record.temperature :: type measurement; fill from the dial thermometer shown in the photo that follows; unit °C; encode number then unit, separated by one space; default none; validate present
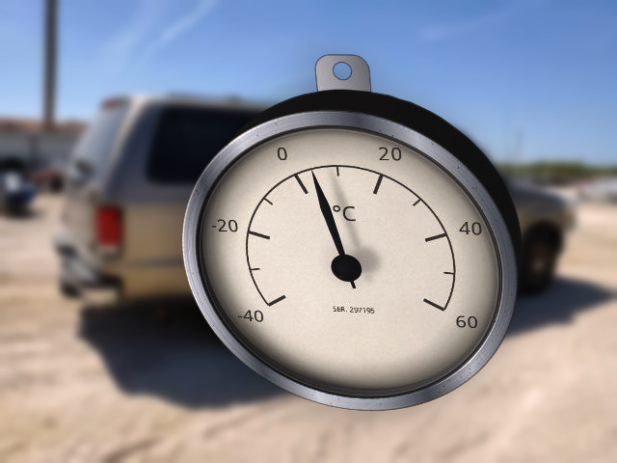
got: 5 °C
